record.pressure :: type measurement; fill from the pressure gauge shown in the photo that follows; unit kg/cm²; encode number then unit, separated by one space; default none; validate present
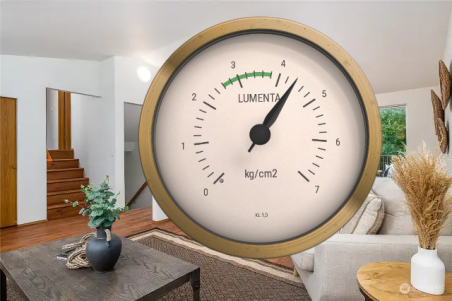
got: 4.4 kg/cm²
